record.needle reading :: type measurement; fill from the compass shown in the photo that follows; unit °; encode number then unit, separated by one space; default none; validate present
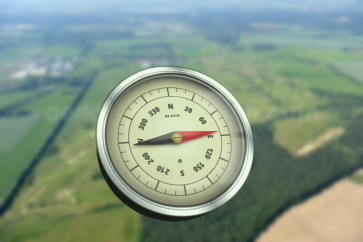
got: 85 °
